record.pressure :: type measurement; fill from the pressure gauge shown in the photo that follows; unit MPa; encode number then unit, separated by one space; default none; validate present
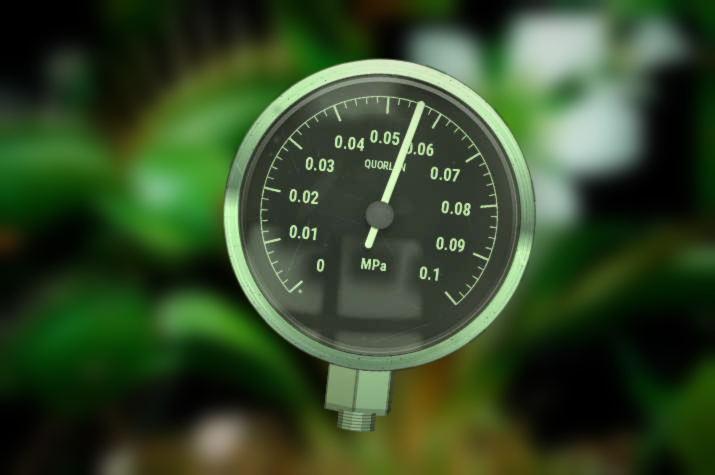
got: 0.056 MPa
